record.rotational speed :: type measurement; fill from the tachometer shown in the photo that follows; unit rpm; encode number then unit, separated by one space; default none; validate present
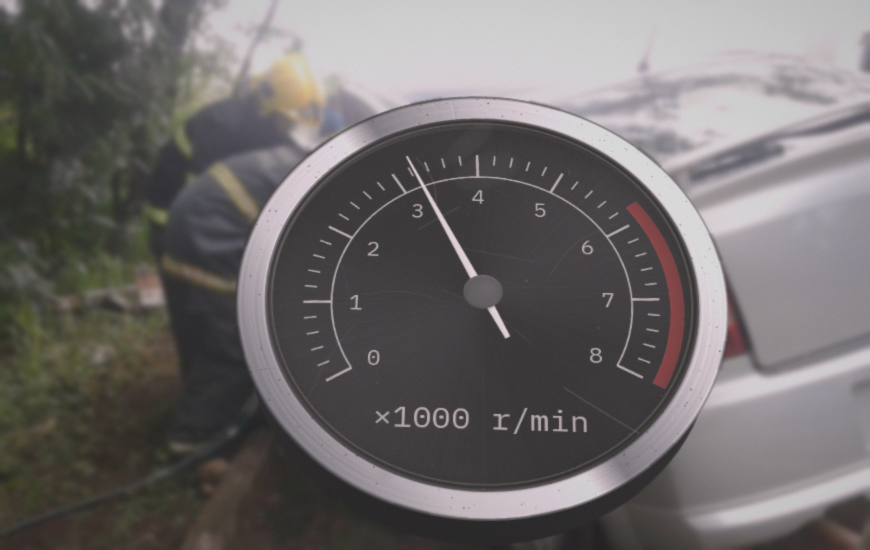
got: 3200 rpm
